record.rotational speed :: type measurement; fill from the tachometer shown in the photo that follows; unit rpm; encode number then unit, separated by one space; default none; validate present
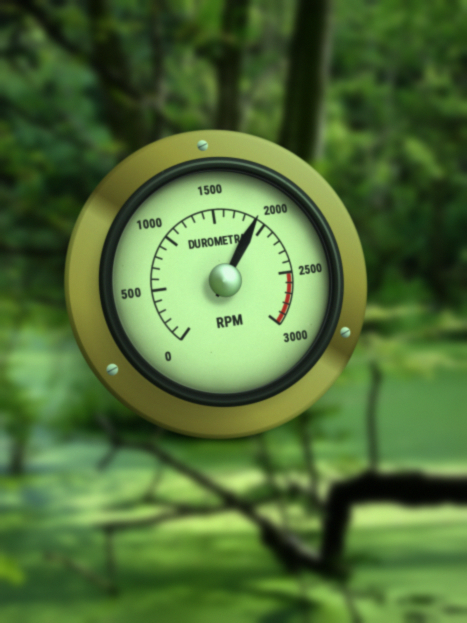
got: 1900 rpm
